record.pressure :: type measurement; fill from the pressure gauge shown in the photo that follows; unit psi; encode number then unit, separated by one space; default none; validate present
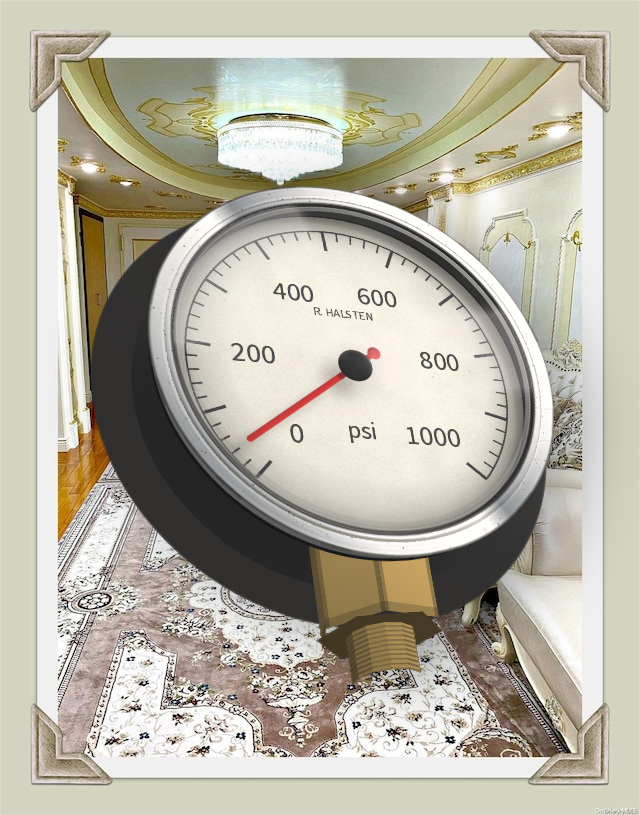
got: 40 psi
